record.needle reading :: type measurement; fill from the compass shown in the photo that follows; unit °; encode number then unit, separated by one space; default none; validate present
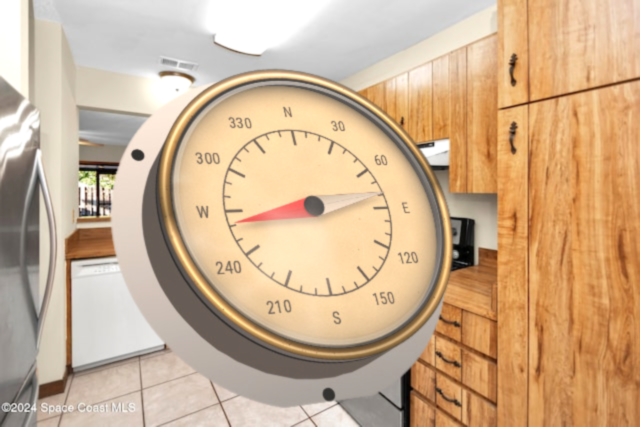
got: 260 °
